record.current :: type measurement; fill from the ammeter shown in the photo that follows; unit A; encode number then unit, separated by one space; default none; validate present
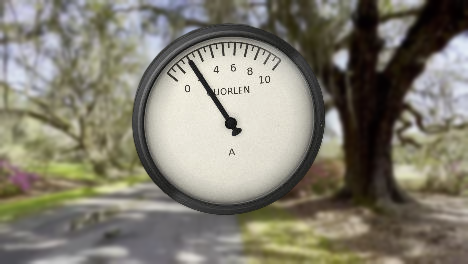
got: 2 A
